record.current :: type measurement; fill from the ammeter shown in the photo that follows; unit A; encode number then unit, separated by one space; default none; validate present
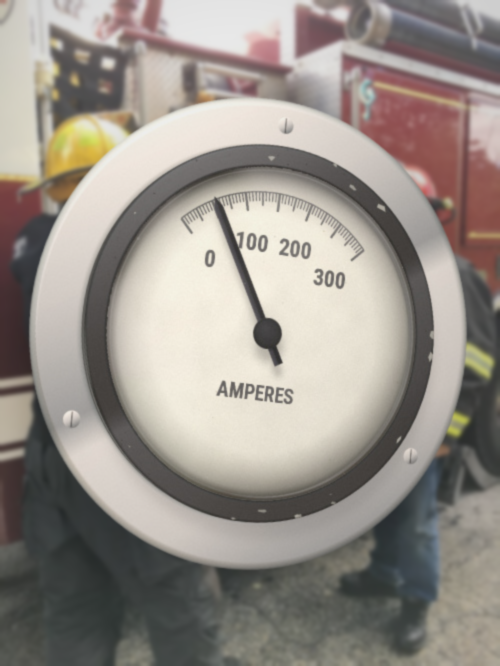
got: 50 A
